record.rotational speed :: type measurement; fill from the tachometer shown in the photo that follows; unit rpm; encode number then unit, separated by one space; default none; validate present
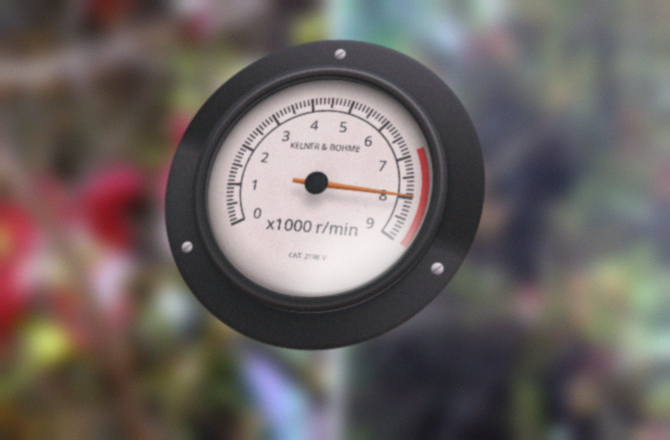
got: 8000 rpm
